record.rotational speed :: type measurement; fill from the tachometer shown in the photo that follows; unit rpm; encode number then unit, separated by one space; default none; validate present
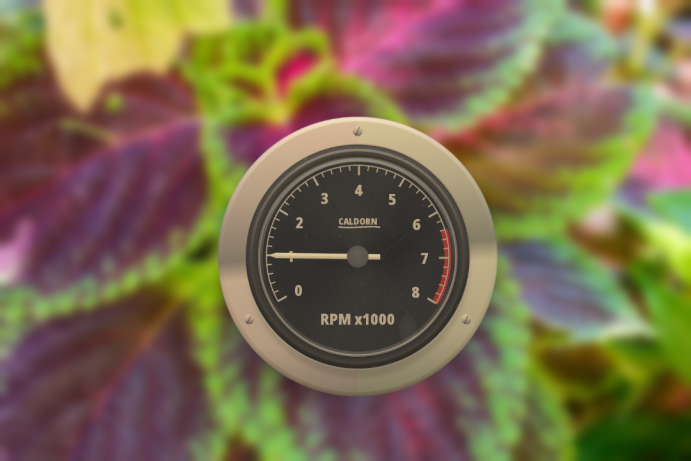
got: 1000 rpm
